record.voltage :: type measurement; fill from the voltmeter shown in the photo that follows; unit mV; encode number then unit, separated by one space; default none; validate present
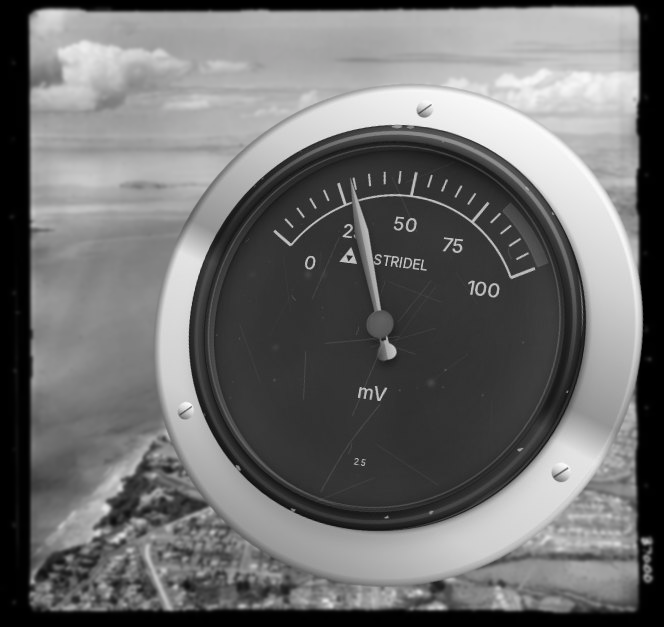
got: 30 mV
